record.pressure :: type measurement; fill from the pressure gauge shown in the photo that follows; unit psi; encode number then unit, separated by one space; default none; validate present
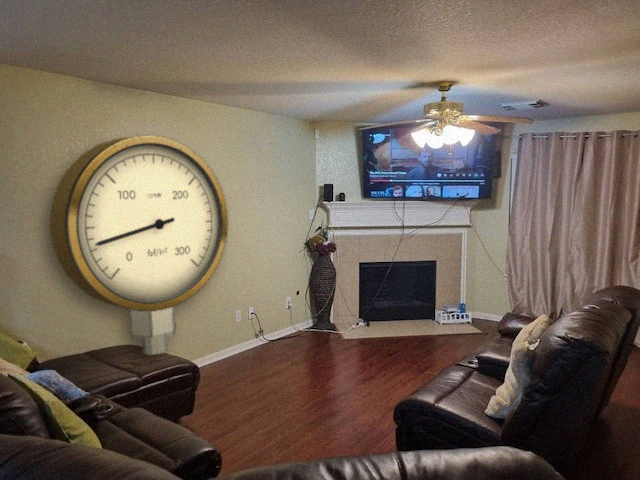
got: 35 psi
